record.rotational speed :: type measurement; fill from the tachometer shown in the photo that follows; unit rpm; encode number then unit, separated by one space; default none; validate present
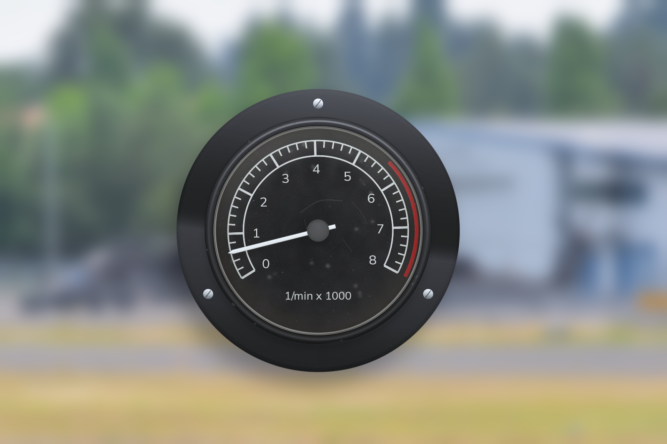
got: 600 rpm
